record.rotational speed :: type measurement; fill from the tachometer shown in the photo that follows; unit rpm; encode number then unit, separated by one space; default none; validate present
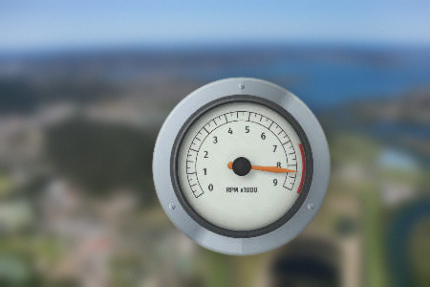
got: 8250 rpm
